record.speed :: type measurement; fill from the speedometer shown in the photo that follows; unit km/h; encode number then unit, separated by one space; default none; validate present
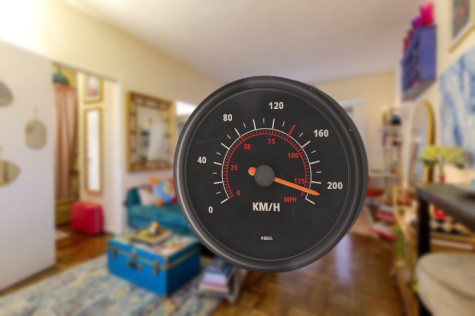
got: 210 km/h
